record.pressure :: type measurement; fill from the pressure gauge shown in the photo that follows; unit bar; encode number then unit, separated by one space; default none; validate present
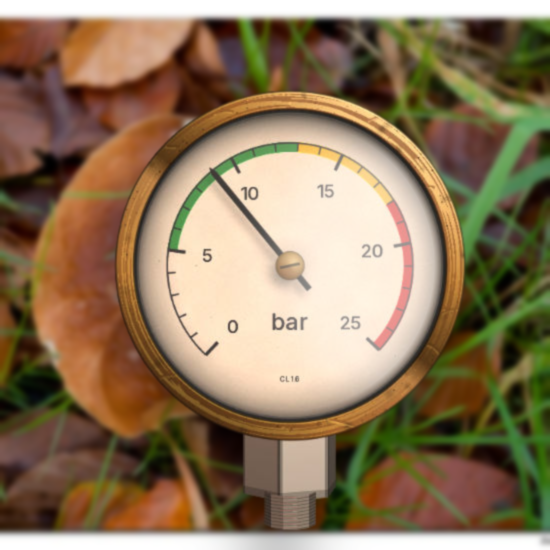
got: 9 bar
